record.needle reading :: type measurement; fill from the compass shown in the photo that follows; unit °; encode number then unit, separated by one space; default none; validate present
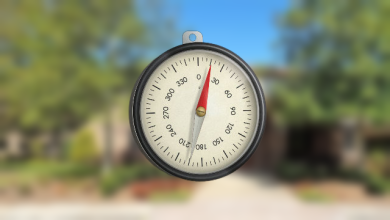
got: 15 °
